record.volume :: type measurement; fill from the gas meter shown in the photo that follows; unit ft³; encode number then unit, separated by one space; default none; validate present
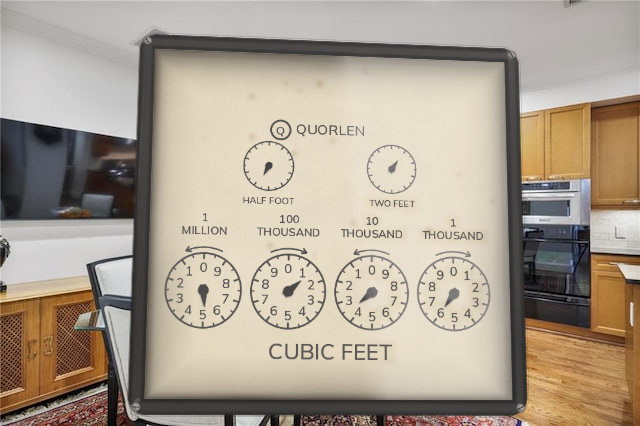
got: 513600 ft³
